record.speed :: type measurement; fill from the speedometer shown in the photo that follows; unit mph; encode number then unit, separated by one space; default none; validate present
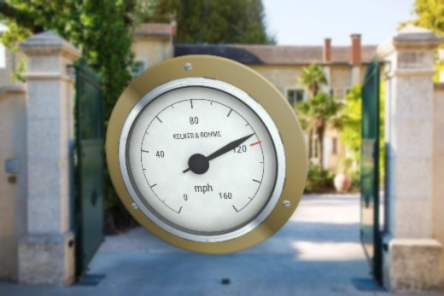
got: 115 mph
